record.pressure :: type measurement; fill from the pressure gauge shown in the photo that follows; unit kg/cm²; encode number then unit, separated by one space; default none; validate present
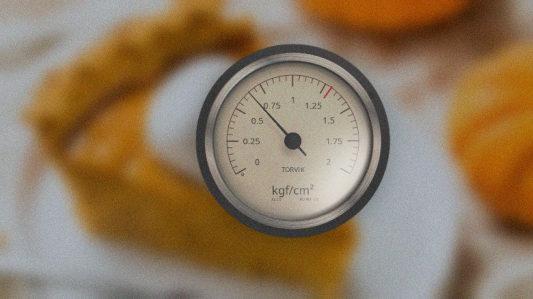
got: 0.65 kg/cm²
